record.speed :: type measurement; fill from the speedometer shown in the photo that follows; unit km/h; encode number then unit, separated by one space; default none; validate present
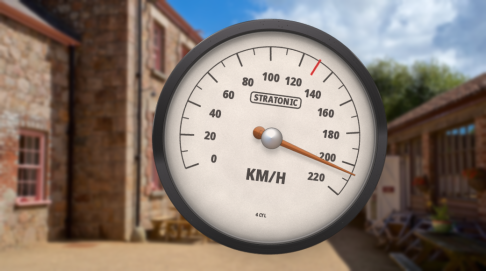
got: 205 km/h
